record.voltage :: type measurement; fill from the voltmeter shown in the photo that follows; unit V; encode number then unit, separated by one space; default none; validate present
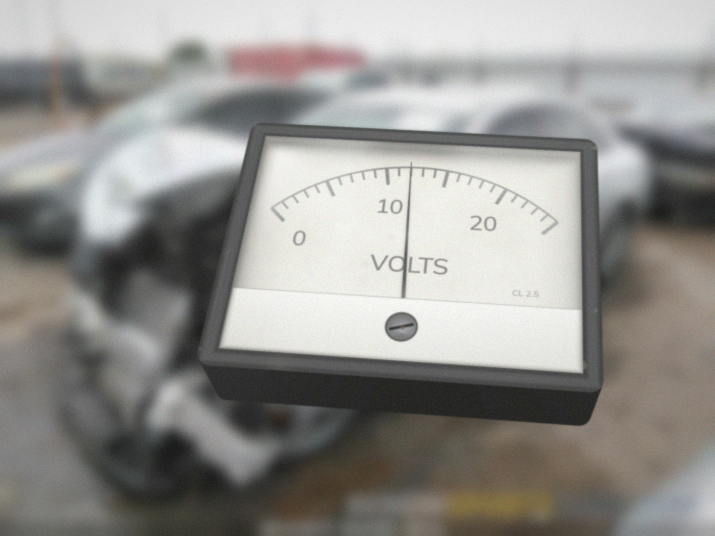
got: 12 V
